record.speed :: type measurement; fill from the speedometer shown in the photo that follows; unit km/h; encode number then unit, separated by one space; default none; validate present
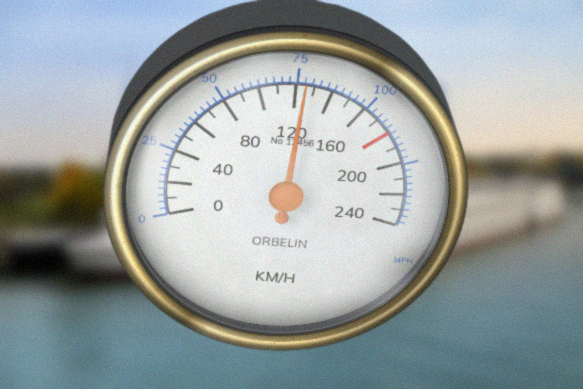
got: 125 km/h
